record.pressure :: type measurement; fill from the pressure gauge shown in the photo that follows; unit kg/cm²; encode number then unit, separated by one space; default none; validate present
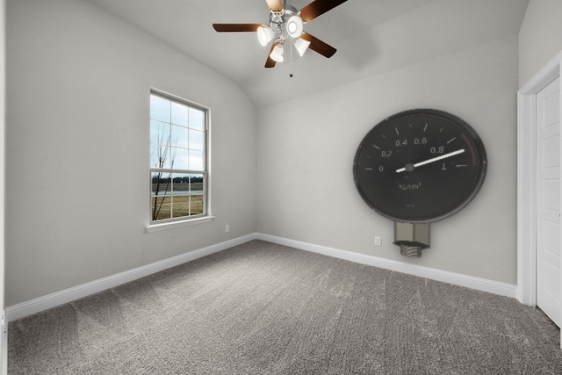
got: 0.9 kg/cm²
